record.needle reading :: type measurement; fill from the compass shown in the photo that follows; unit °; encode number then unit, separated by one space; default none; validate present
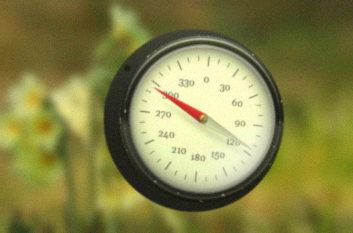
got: 295 °
